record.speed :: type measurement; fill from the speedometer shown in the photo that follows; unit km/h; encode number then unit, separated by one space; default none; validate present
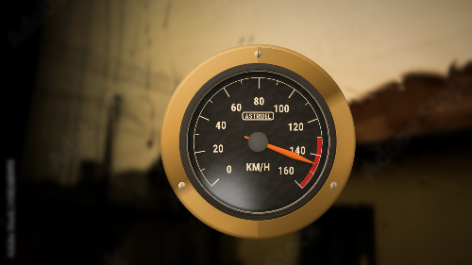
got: 145 km/h
